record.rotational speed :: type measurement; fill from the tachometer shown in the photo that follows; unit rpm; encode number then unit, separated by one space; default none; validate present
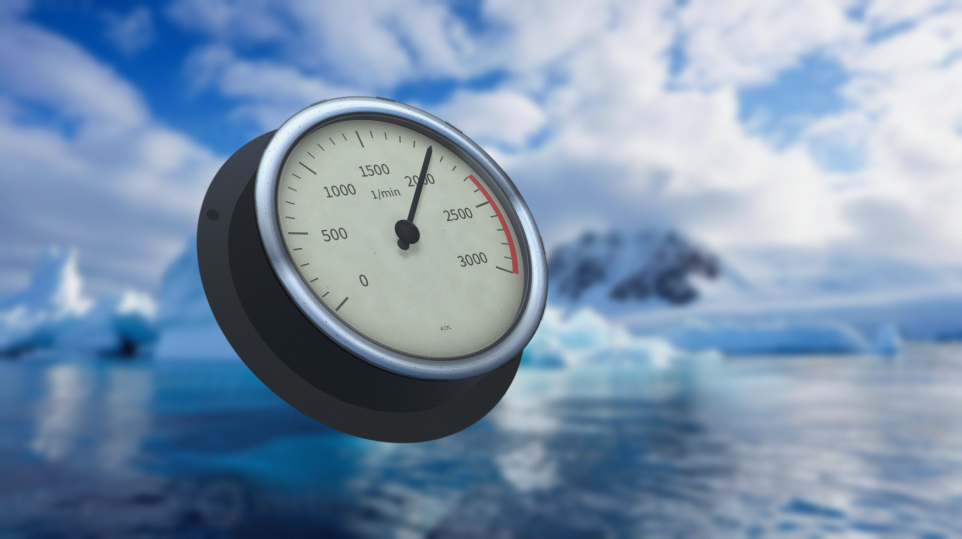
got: 2000 rpm
